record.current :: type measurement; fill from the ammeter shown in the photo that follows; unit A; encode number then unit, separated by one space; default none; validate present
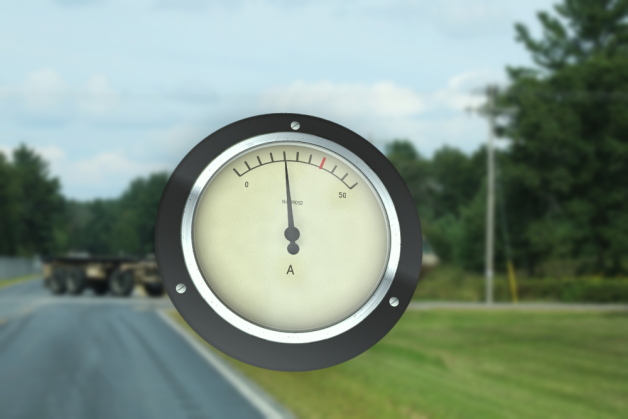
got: 20 A
